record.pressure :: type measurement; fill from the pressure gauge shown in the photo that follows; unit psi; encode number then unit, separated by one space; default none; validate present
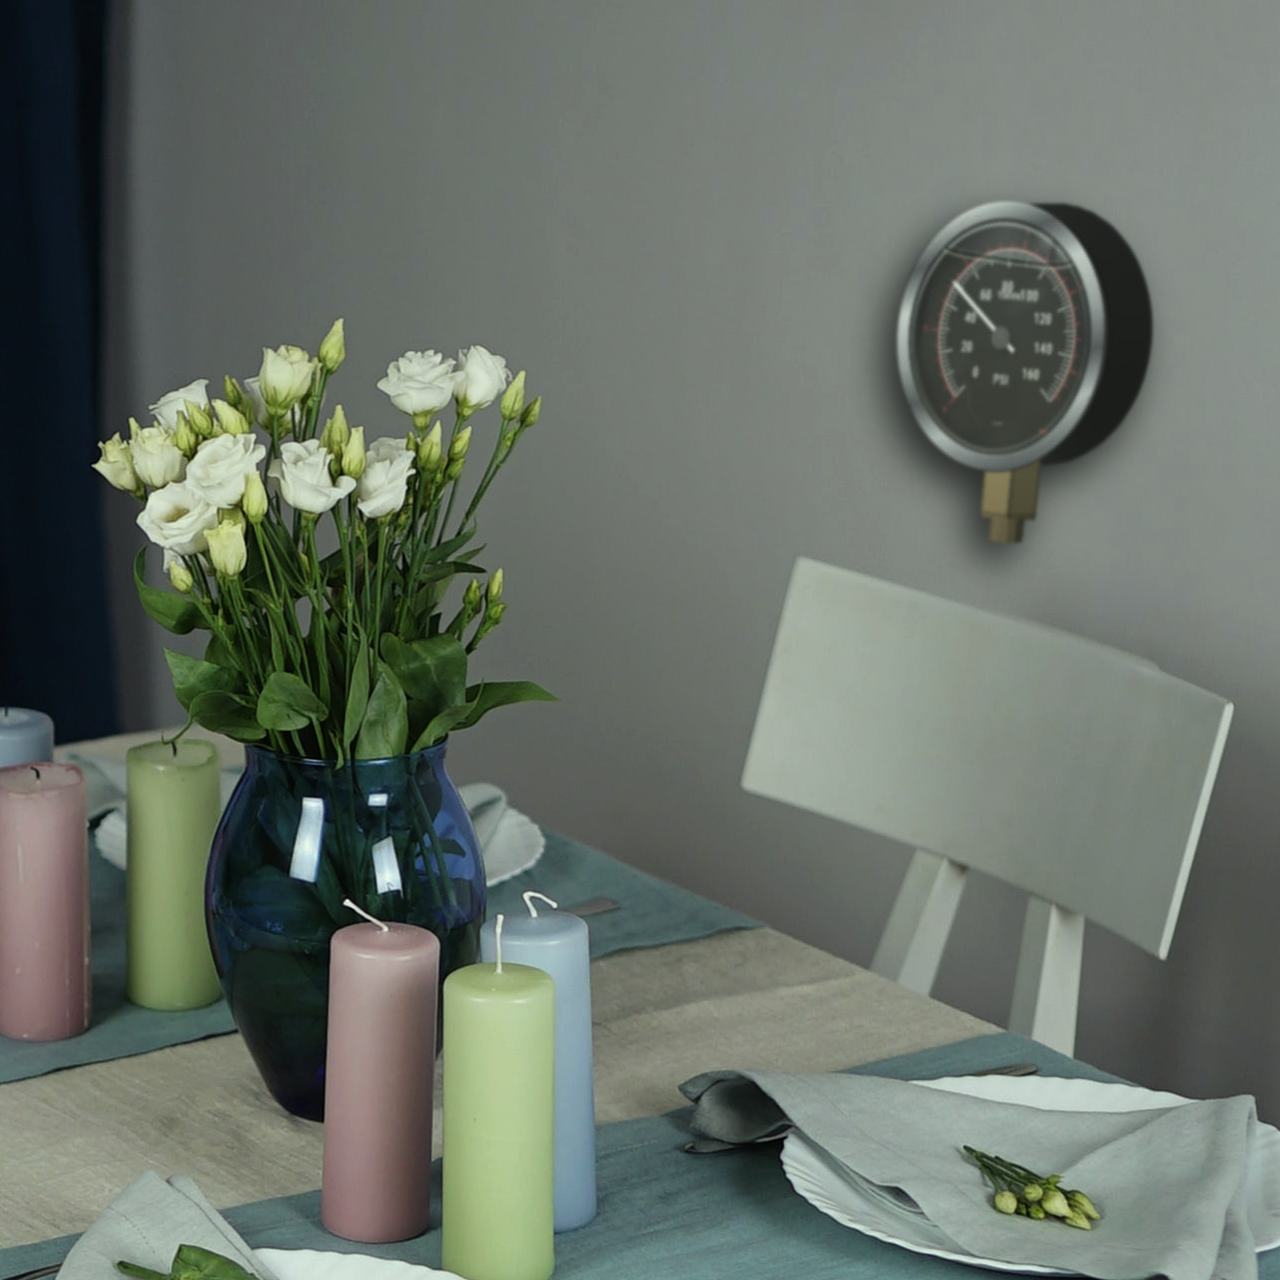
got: 50 psi
